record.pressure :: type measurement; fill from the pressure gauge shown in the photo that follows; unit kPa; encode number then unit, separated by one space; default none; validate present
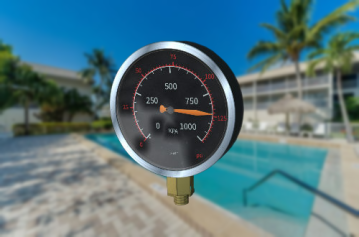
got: 850 kPa
